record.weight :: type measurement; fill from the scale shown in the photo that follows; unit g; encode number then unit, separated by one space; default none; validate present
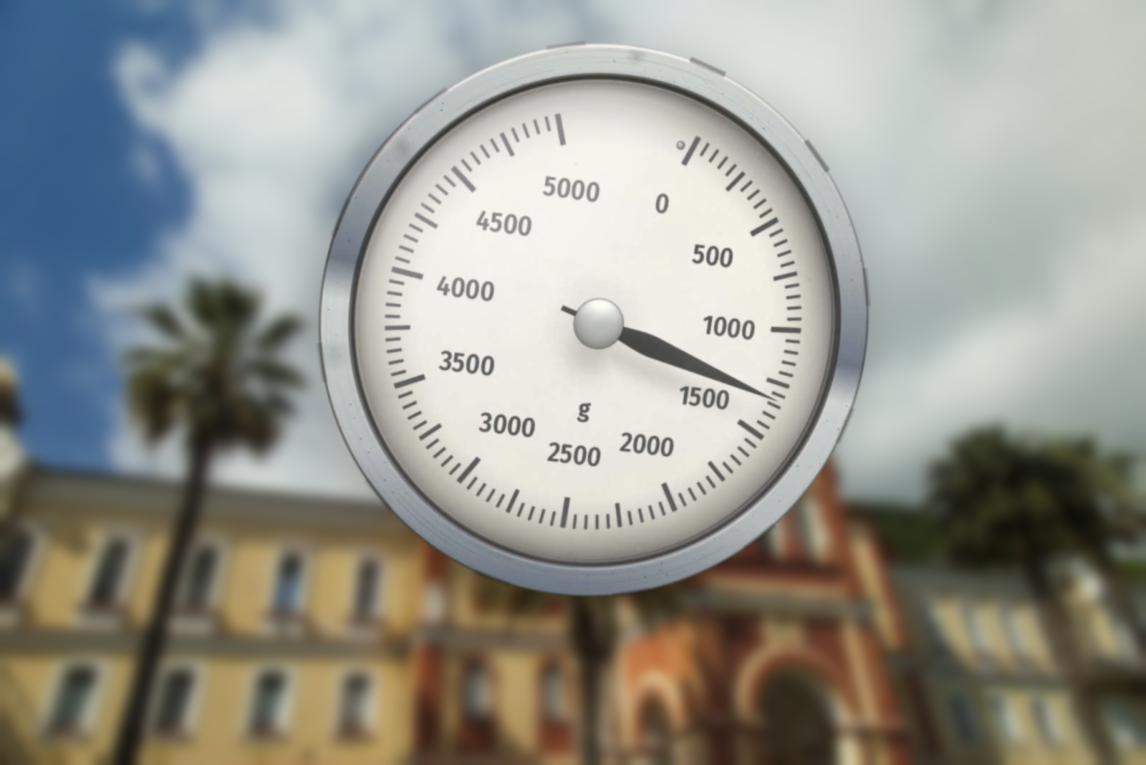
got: 1325 g
